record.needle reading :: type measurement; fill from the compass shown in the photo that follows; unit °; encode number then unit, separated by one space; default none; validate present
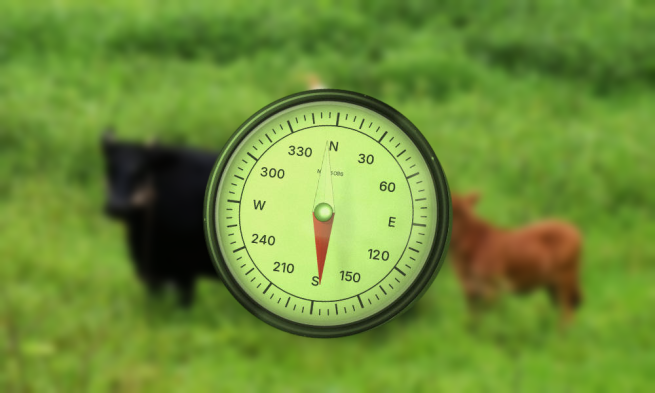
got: 175 °
